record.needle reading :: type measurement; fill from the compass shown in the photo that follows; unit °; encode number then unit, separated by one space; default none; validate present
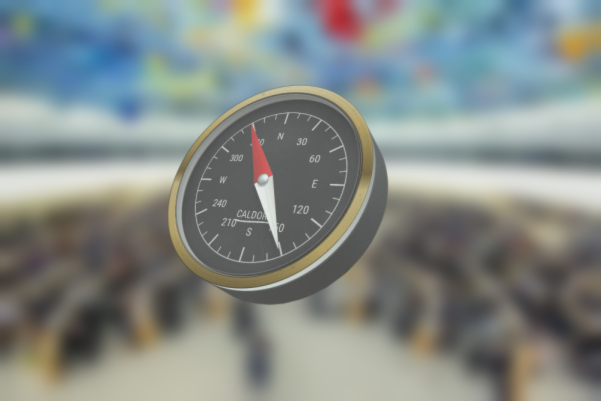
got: 330 °
